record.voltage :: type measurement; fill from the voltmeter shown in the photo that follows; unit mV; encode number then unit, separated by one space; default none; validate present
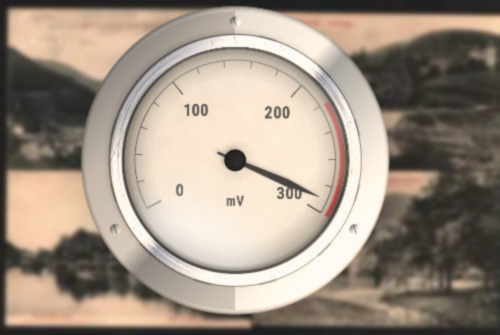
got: 290 mV
